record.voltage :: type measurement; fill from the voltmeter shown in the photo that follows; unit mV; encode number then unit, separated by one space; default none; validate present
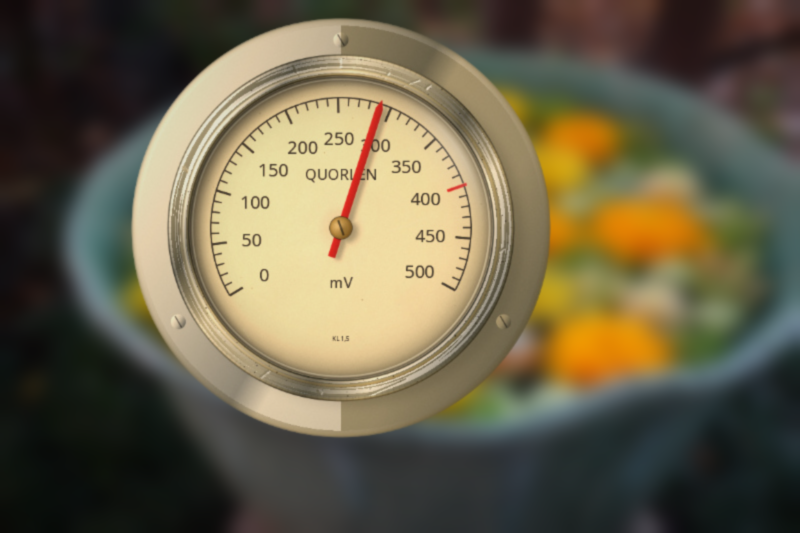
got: 290 mV
